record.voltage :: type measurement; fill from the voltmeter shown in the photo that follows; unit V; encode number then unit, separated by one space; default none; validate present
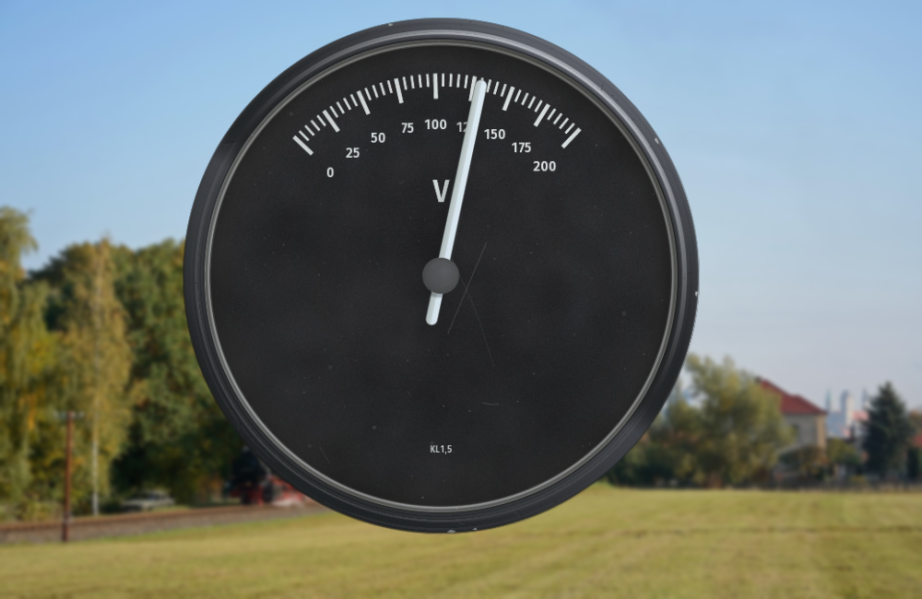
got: 130 V
